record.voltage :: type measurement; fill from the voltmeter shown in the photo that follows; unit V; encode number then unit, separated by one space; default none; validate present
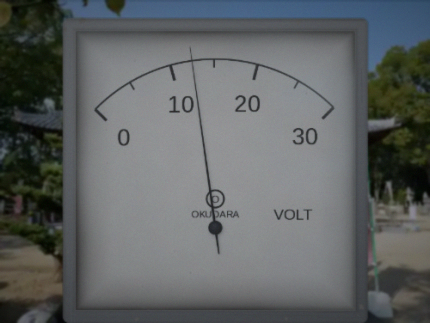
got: 12.5 V
